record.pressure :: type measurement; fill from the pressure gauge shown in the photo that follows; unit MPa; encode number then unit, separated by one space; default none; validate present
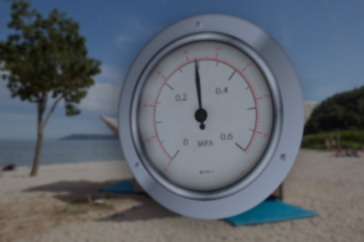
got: 0.3 MPa
